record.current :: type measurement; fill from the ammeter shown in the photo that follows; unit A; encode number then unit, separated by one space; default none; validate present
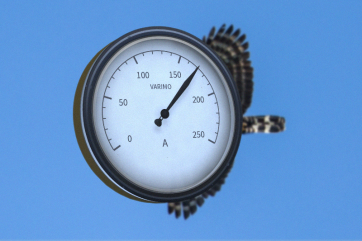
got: 170 A
